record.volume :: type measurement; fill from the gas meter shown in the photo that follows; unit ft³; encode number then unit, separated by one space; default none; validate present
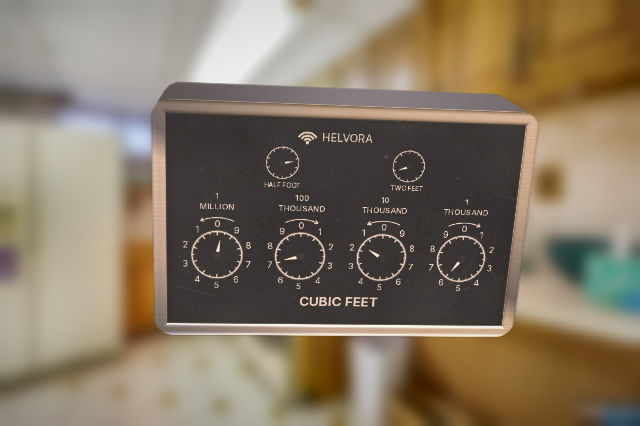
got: 971600 ft³
